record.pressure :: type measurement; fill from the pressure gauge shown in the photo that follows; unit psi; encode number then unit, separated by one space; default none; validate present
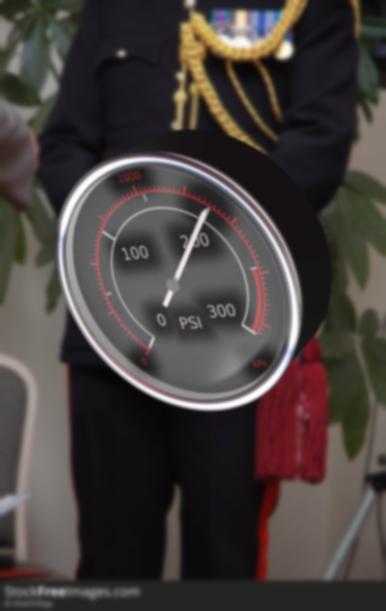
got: 200 psi
